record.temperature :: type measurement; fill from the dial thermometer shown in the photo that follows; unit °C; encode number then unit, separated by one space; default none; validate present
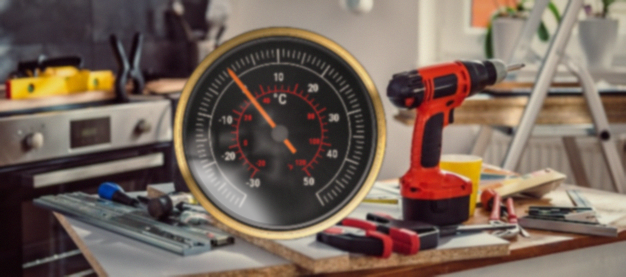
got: 0 °C
